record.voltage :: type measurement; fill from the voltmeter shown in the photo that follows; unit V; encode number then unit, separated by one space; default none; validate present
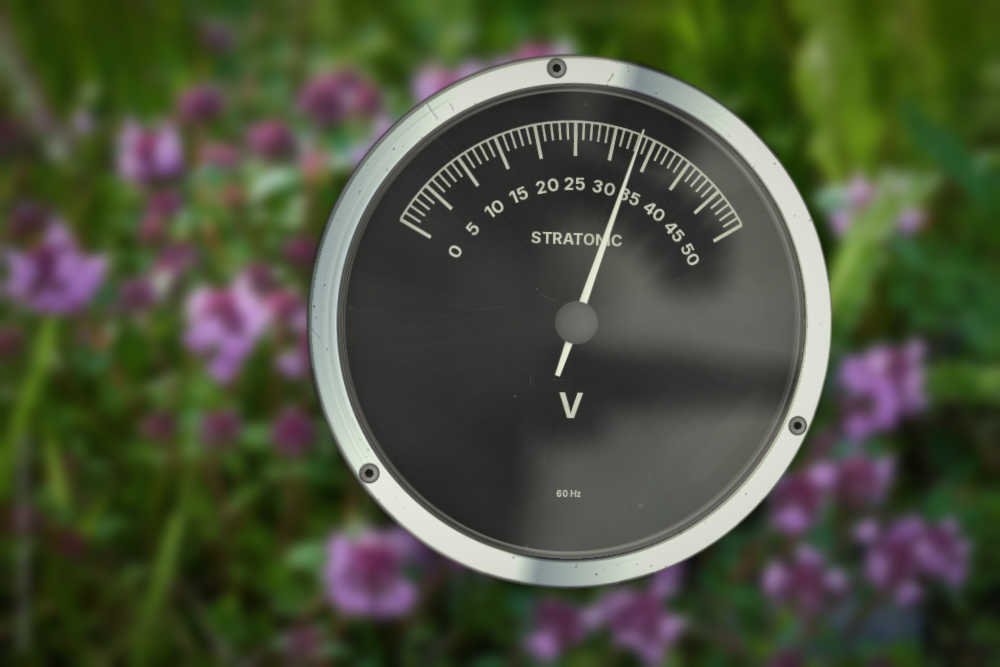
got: 33 V
